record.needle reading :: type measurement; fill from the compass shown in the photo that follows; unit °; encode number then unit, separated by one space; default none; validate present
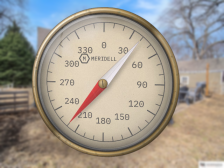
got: 220 °
